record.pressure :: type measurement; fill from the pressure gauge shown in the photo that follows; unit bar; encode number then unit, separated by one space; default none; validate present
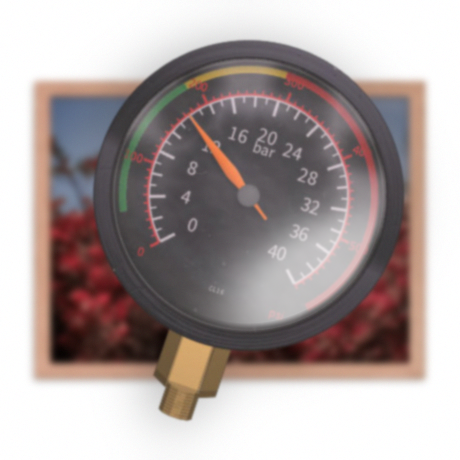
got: 12 bar
